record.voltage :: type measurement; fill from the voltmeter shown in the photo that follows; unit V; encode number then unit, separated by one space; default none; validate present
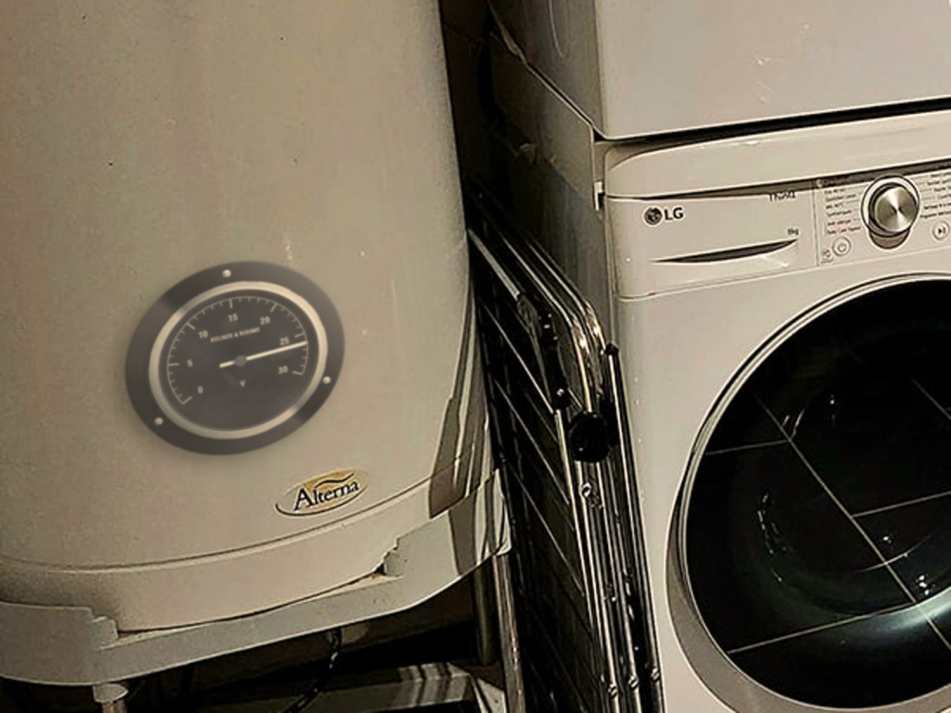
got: 26 V
